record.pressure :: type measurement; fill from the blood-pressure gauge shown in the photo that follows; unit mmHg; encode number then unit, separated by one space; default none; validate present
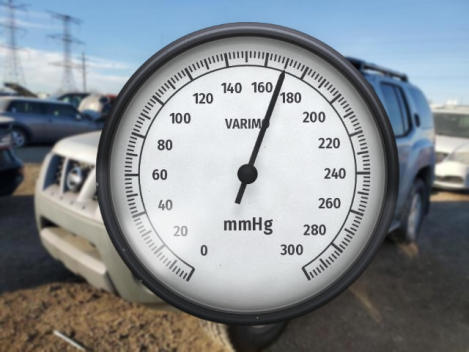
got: 170 mmHg
